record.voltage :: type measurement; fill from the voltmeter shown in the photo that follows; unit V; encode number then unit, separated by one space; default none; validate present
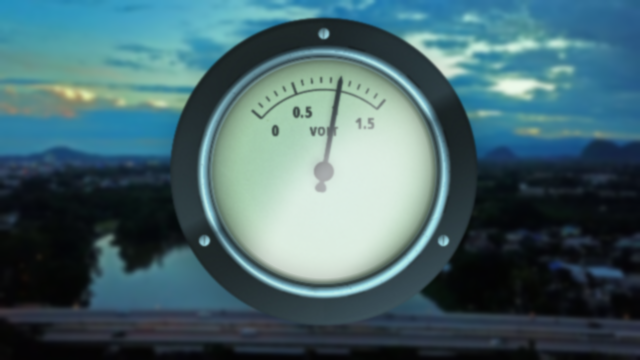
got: 1 V
